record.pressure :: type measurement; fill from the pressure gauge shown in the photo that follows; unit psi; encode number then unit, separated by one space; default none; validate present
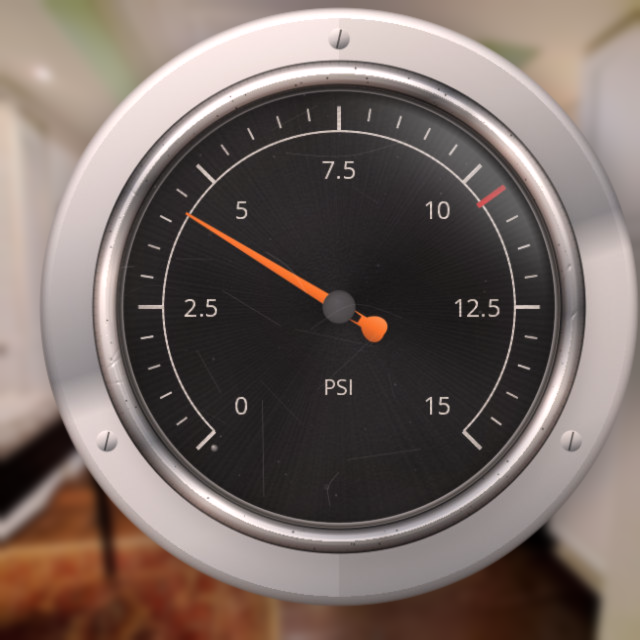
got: 4.25 psi
